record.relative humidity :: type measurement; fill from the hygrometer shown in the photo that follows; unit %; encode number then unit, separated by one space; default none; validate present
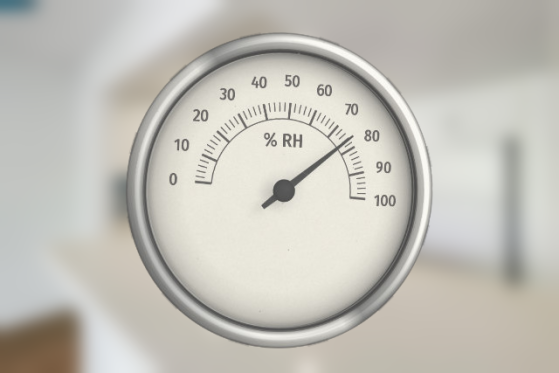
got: 76 %
